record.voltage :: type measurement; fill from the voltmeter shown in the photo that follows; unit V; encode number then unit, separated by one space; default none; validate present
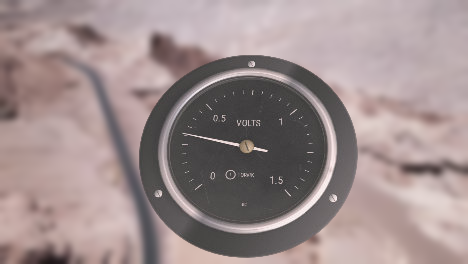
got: 0.3 V
